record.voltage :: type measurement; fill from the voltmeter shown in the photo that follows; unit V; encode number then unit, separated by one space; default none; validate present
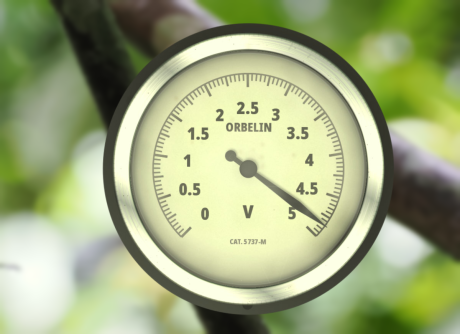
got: 4.85 V
